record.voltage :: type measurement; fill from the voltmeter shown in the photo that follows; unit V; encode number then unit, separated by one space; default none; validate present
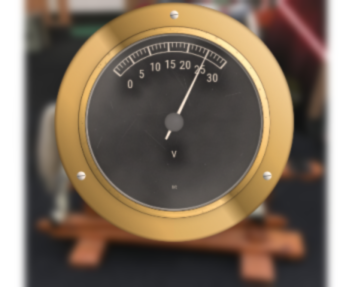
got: 25 V
